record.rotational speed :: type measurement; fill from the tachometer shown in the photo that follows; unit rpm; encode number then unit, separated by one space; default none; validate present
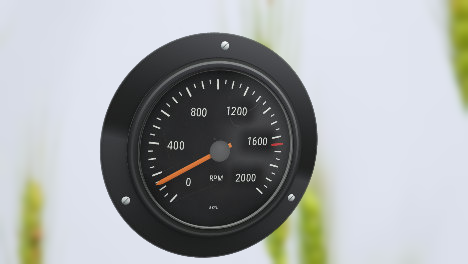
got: 150 rpm
